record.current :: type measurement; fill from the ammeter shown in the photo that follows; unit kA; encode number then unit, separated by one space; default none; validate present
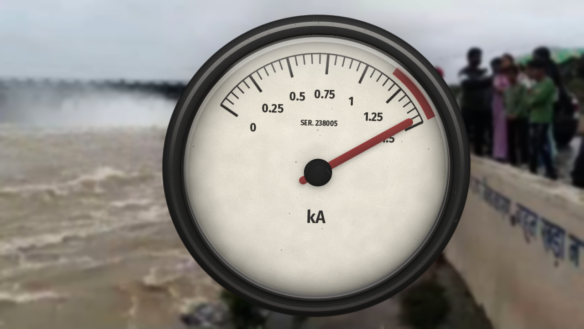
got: 1.45 kA
